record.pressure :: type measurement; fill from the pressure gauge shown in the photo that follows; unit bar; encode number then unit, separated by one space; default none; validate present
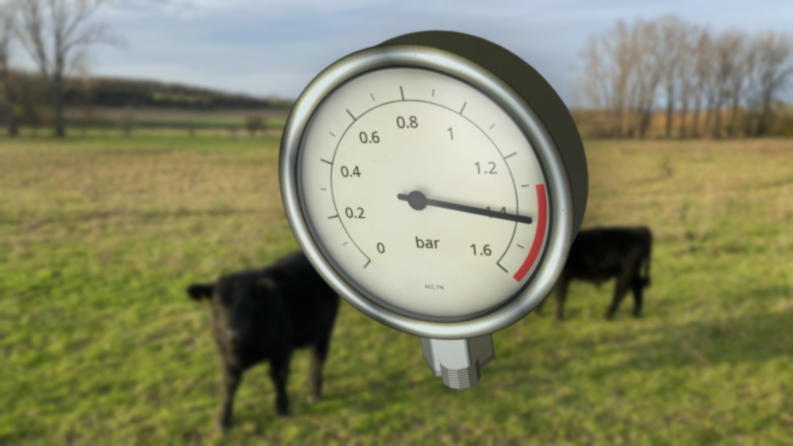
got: 1.4 bar
